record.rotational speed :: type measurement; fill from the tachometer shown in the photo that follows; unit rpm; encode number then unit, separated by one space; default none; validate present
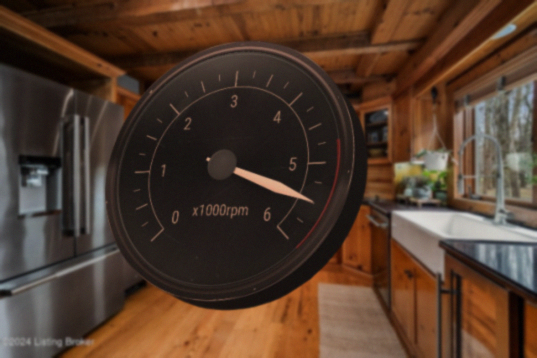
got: 5500 rpm
